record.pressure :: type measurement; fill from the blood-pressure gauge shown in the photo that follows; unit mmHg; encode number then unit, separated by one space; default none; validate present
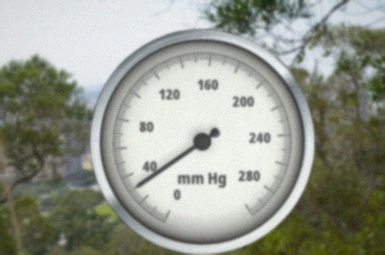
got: 30 mmHg
